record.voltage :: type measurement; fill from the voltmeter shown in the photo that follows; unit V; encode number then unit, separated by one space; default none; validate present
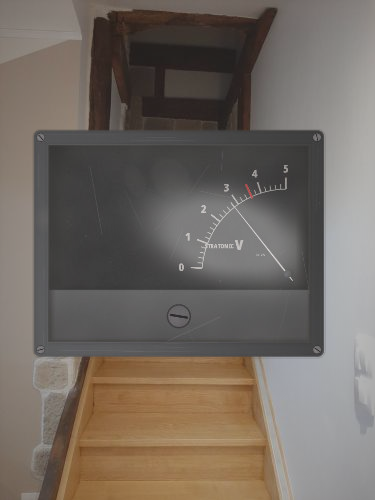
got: 2.8 V
